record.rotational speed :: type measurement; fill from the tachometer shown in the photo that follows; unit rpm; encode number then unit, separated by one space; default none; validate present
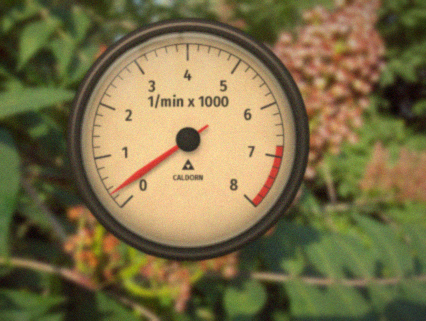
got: 300 rpm
